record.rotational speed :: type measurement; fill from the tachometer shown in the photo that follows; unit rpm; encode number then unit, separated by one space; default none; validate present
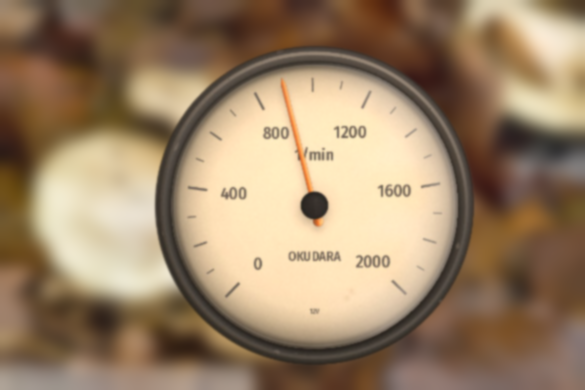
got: 900 rpm
